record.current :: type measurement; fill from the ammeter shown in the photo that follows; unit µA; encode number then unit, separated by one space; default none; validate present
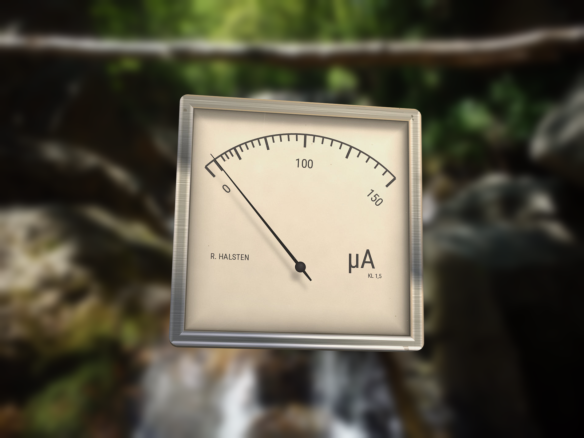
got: 25 µA
